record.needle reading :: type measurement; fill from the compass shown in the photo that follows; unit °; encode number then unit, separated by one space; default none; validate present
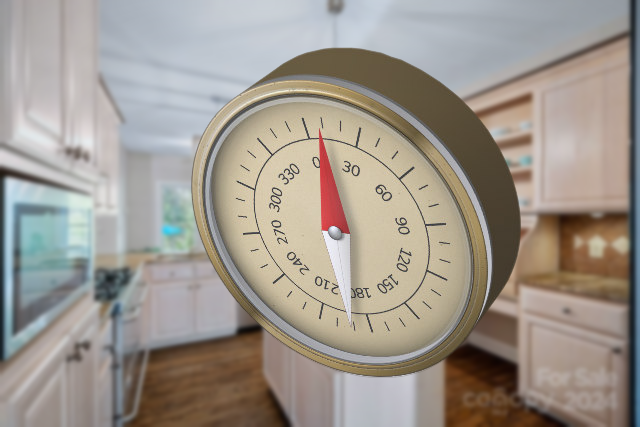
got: 10 °
